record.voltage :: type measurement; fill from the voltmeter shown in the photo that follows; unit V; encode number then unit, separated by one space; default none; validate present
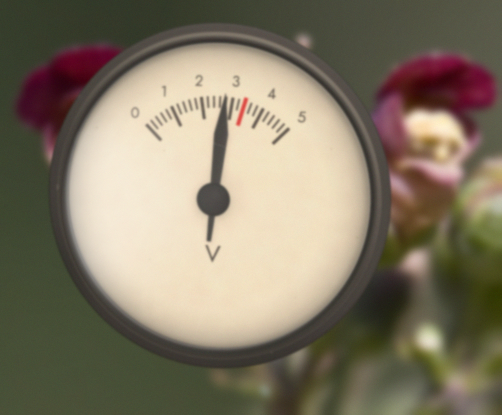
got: 2.8 V
